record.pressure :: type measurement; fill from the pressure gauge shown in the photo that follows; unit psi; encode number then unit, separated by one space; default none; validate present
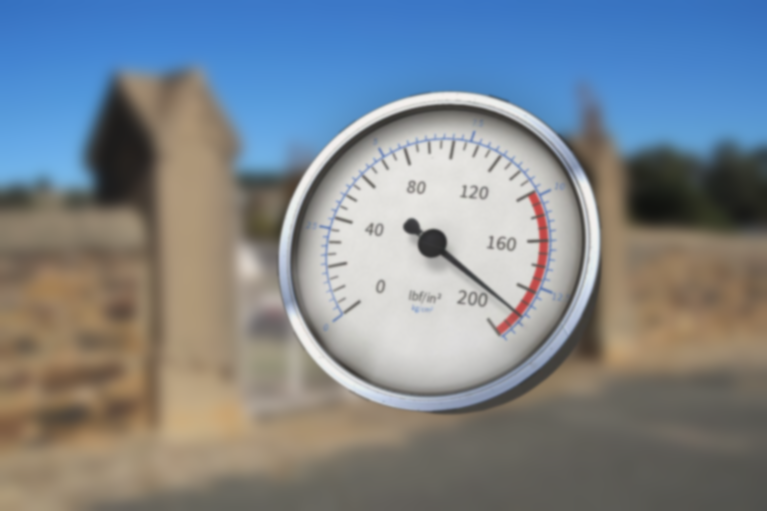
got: 190 psi
